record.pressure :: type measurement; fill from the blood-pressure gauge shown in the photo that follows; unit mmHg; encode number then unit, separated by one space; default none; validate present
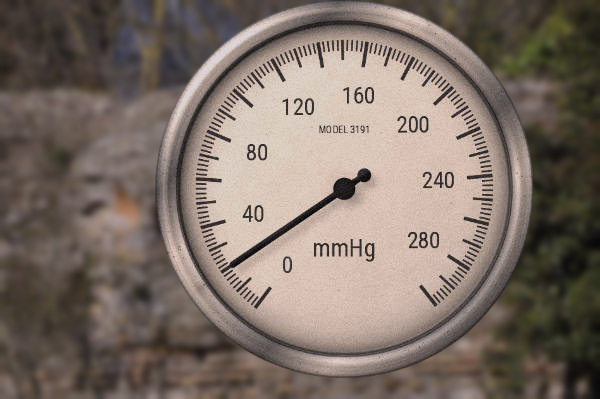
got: 20 mmHg
